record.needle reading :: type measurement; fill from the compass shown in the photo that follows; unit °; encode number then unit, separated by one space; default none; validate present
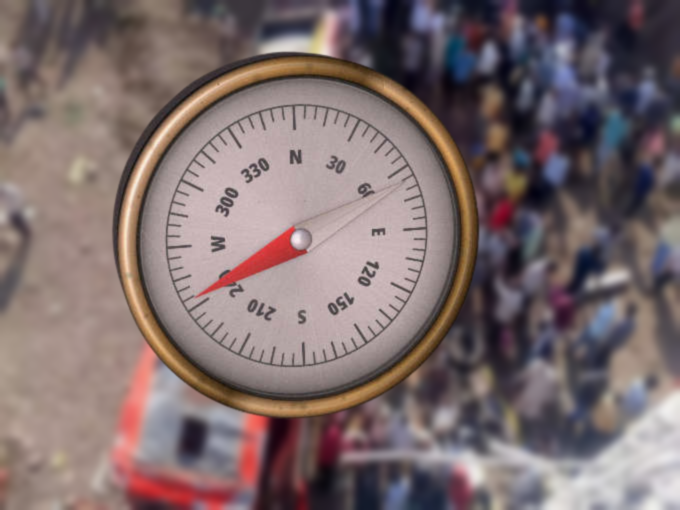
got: 245 °
